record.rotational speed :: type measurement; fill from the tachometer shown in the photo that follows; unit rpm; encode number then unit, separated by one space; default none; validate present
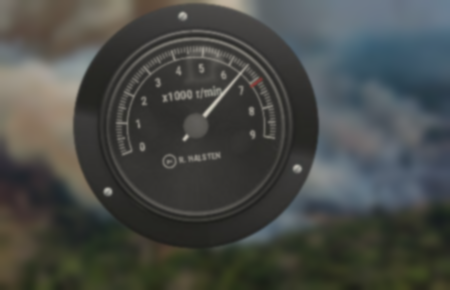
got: 6500 rpm
